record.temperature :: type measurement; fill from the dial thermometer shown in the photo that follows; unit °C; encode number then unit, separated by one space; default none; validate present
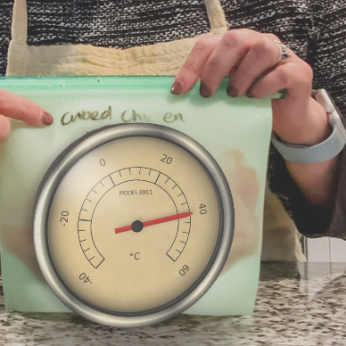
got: 40 °C
